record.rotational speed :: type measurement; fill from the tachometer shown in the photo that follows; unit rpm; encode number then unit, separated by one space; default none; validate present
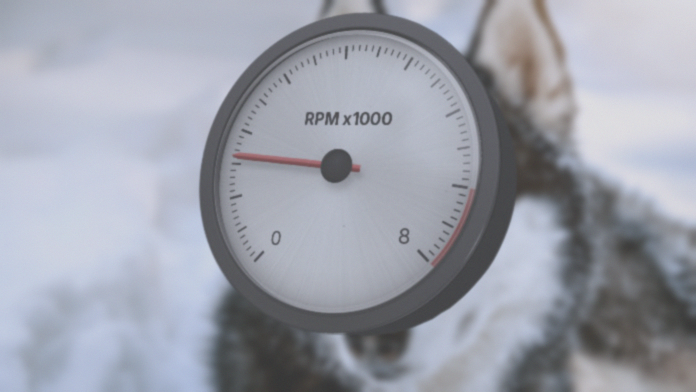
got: 1600 rpm
